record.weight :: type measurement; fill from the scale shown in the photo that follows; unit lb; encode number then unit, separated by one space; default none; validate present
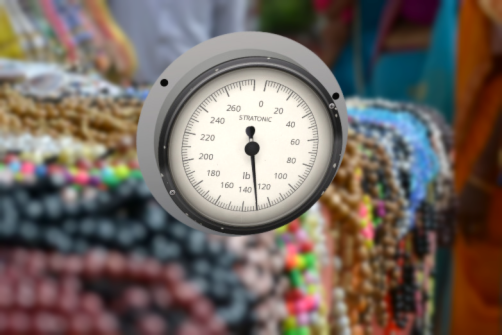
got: 130 lb
